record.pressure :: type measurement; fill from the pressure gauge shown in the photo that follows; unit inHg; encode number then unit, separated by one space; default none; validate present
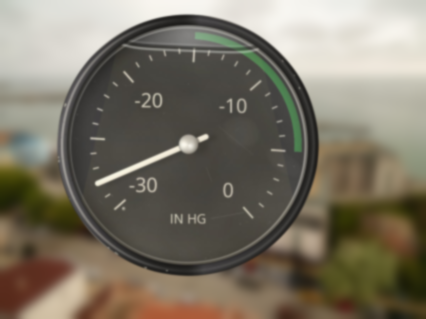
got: -28 inHg
